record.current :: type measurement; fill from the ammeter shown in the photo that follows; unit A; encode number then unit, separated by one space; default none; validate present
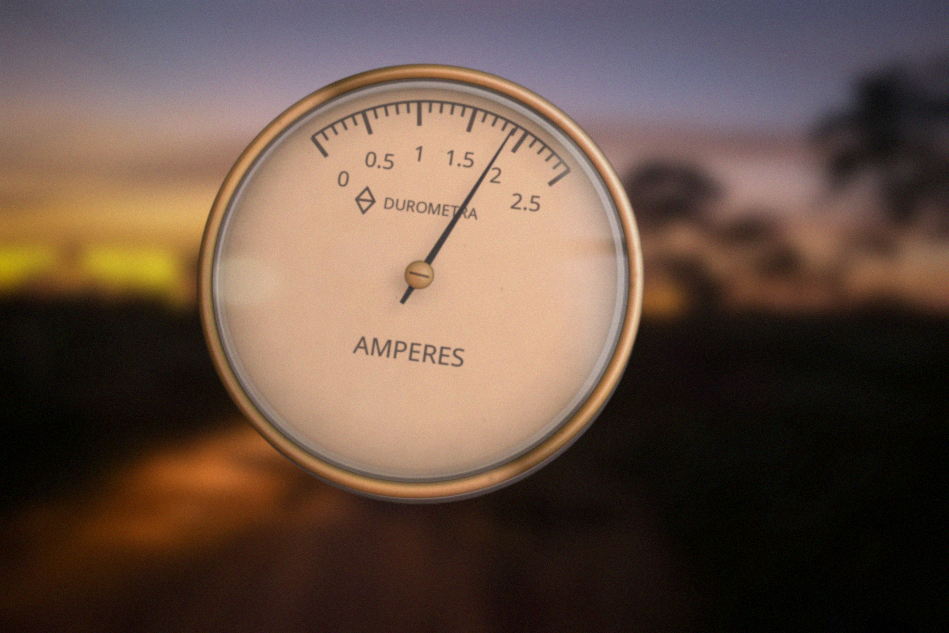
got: 1.9 A
